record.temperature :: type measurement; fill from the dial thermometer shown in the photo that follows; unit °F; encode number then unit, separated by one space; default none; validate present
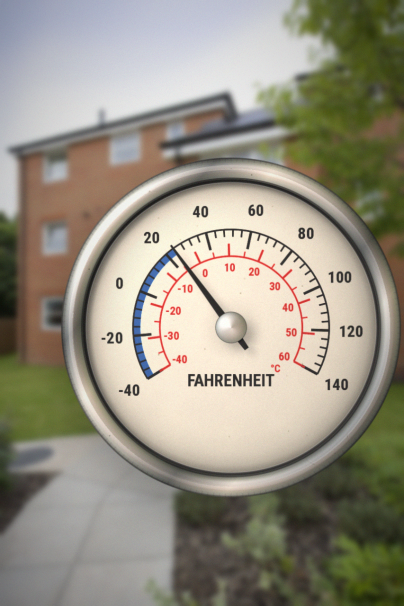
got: 24 °F
